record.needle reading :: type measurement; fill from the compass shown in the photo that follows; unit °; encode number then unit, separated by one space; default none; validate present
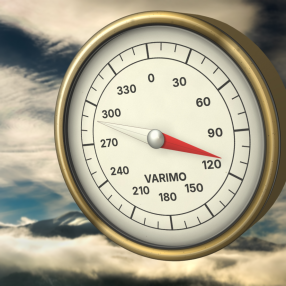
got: 110 °
